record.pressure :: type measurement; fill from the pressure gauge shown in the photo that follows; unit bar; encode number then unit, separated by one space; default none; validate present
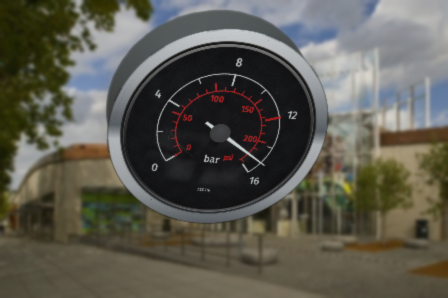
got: 15 bar
